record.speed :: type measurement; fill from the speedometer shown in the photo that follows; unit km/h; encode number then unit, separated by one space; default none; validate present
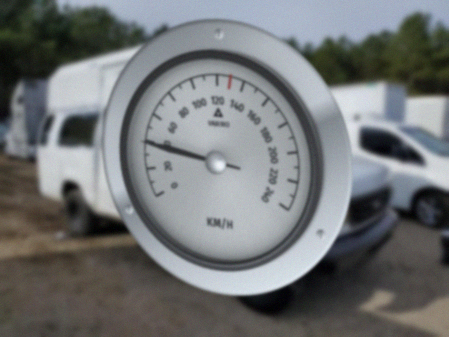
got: 40 km/h
